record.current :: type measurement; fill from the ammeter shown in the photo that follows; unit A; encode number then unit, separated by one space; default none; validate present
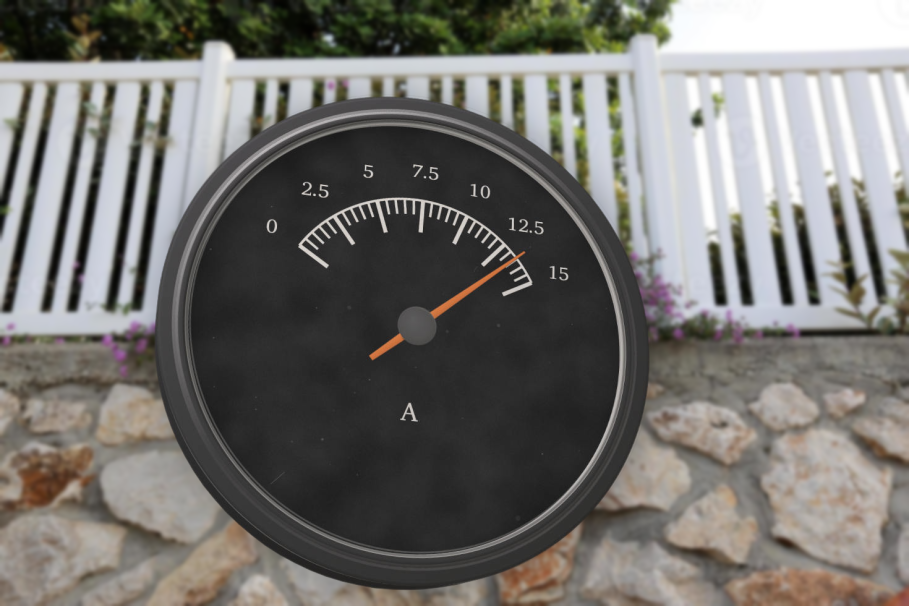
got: 13.5 A
